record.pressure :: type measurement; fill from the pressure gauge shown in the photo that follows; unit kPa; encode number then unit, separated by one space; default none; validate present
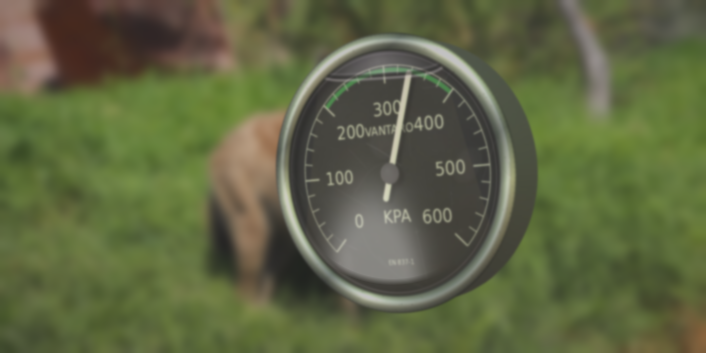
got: 340 kPa
